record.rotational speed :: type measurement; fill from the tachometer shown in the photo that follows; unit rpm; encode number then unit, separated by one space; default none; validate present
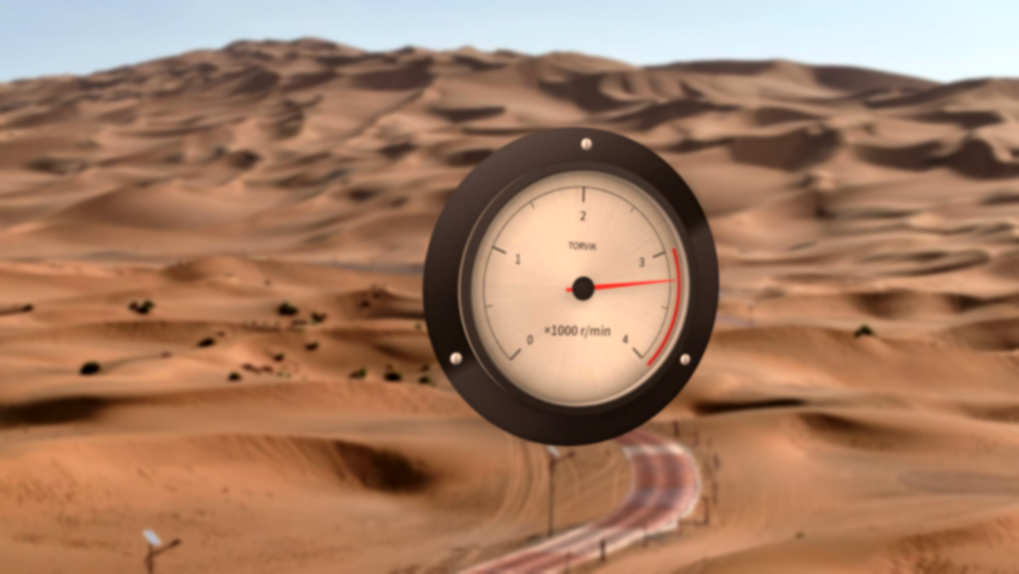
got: 3250 rpm
